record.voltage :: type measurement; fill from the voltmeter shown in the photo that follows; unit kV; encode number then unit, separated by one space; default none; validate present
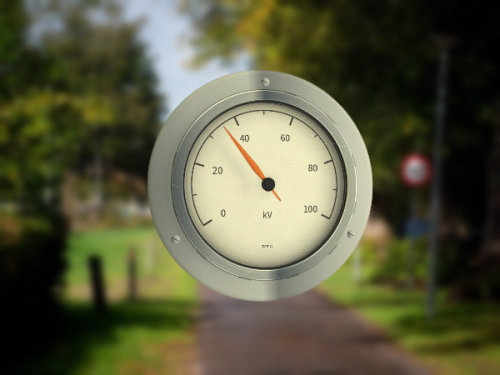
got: 35 kV
